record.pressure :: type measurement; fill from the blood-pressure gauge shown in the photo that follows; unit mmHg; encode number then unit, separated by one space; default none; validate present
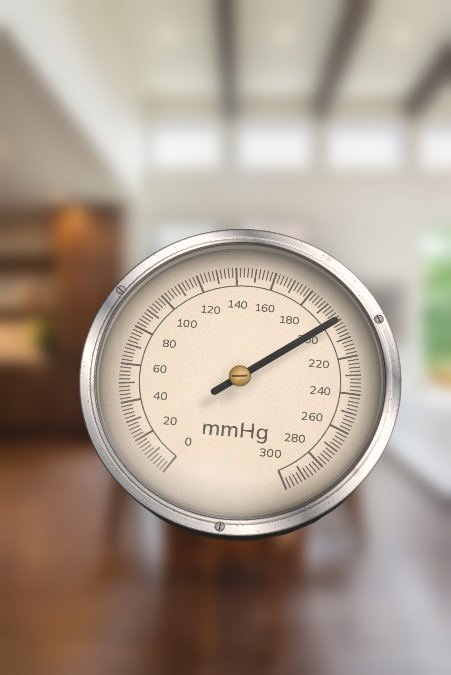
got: 200 mmHg
